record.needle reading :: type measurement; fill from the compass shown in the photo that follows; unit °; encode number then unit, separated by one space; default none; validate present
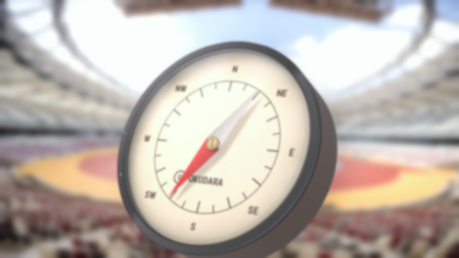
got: 210 °
